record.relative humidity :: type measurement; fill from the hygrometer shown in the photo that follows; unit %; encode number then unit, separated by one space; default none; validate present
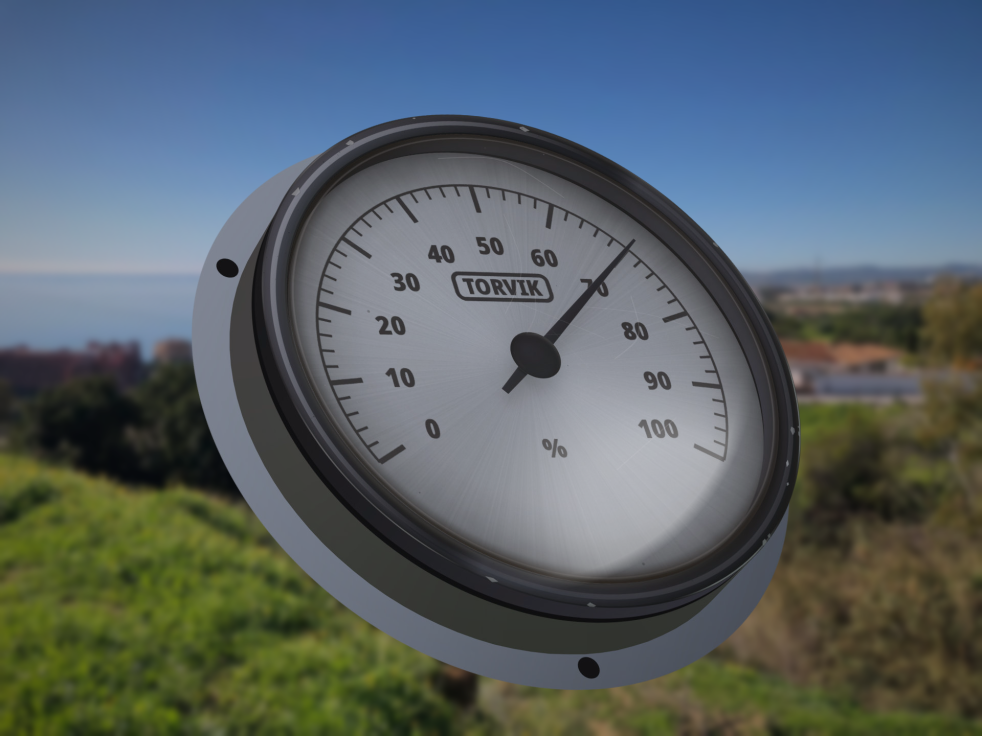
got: 70 %
